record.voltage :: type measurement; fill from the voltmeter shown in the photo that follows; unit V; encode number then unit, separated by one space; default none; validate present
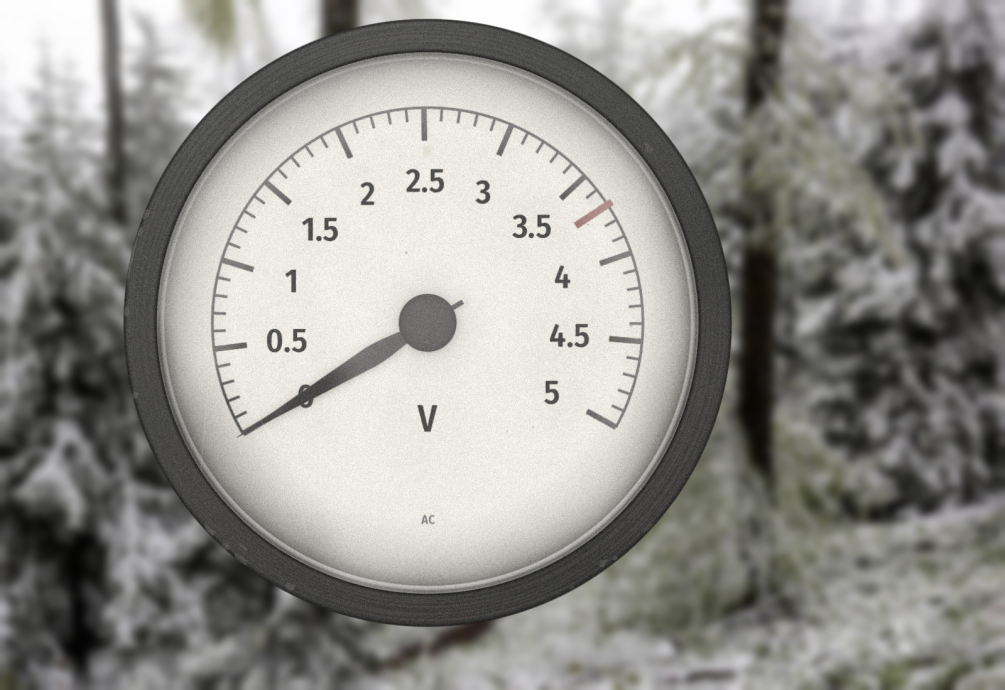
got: 0 V
